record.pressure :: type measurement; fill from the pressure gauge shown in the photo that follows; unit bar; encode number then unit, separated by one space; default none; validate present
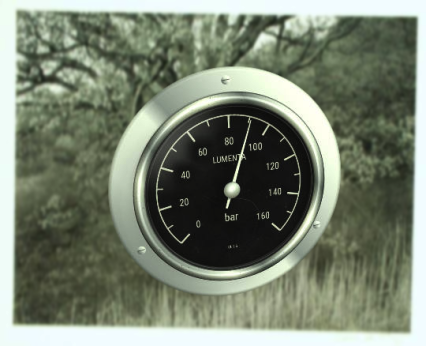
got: 90 bar
